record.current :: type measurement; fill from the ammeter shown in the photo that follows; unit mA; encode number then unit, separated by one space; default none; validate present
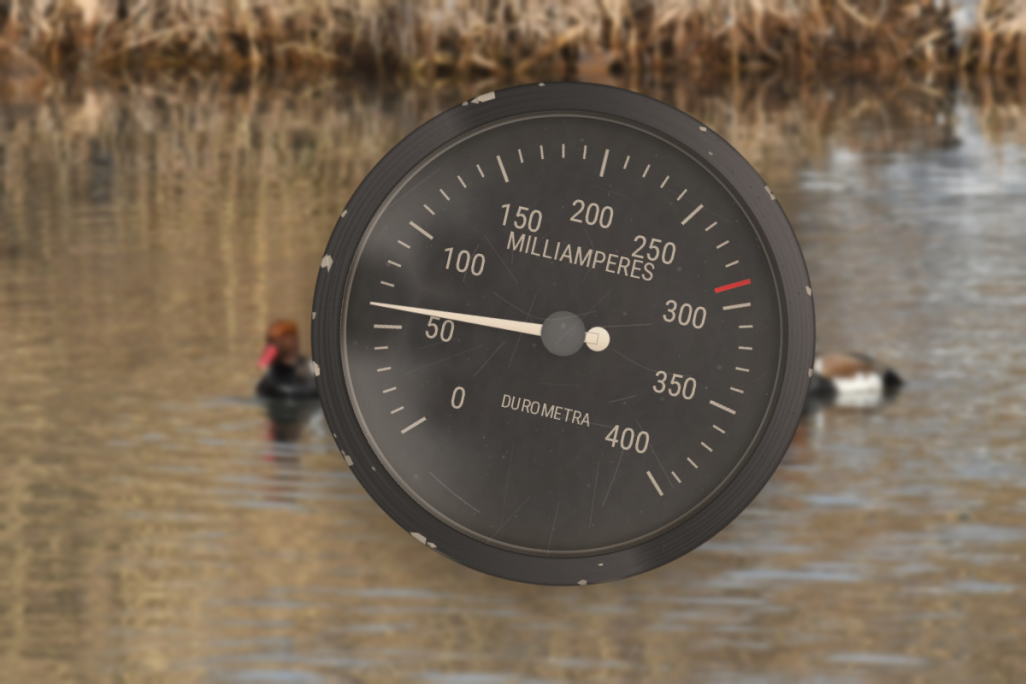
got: 60 mA
